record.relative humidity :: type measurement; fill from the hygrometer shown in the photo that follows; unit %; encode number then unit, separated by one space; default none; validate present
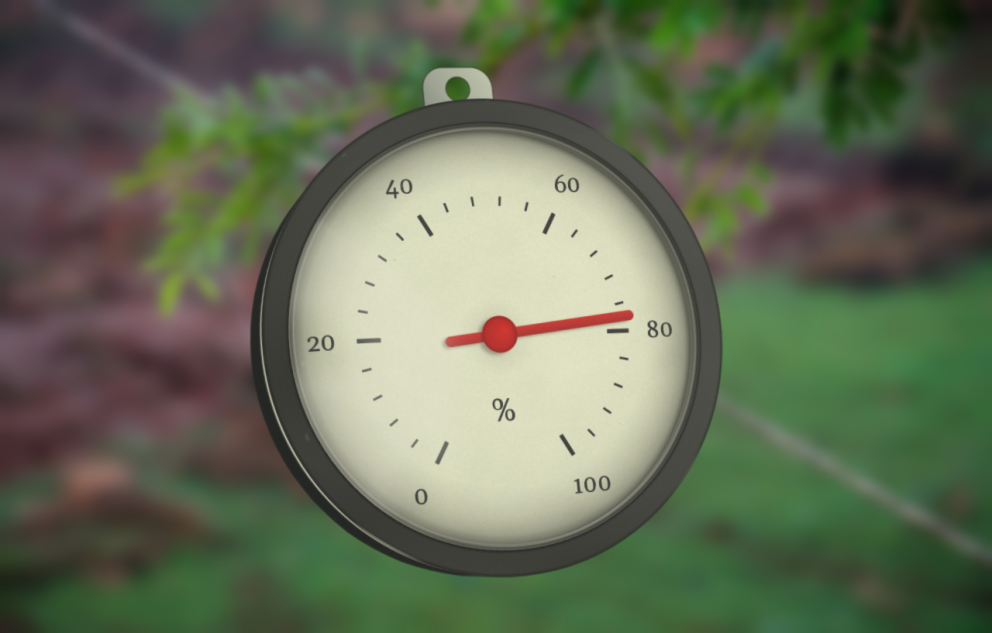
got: 78 %
